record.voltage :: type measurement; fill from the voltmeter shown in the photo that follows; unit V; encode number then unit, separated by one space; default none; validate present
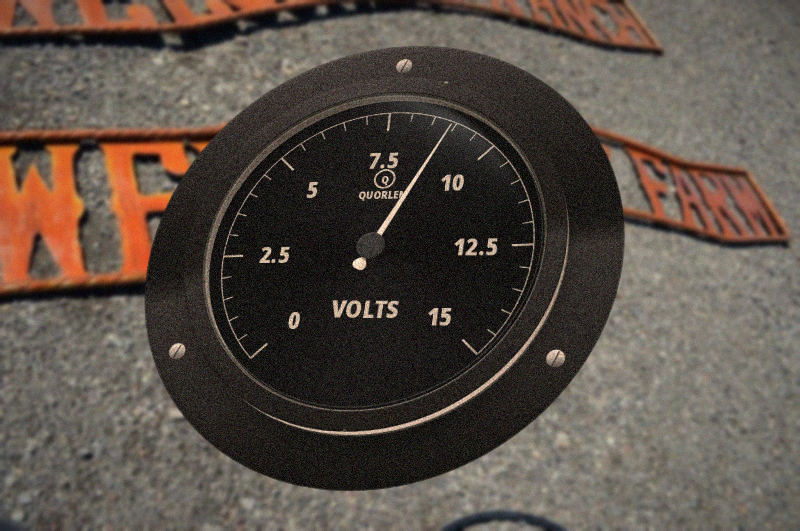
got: 9 V
